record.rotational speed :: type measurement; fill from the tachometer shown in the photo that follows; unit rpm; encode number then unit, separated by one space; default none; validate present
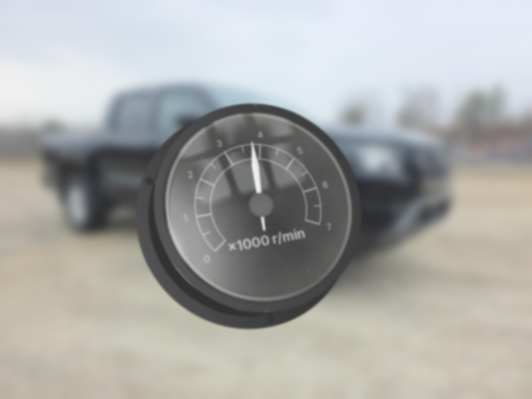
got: 3750 rpm
